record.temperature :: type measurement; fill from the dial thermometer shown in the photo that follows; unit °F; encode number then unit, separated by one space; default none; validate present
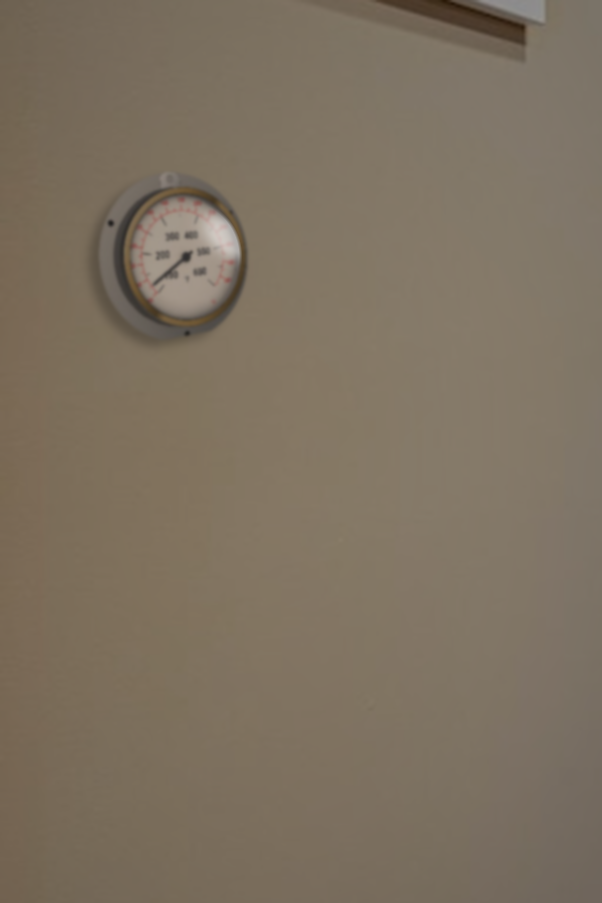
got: 125 °F
